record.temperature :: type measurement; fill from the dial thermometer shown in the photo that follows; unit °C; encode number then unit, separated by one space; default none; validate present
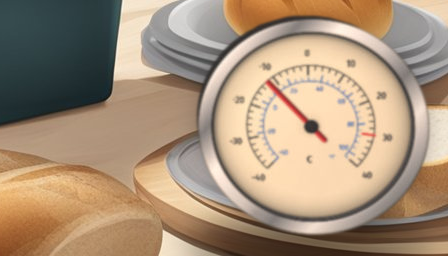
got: -12 °C
